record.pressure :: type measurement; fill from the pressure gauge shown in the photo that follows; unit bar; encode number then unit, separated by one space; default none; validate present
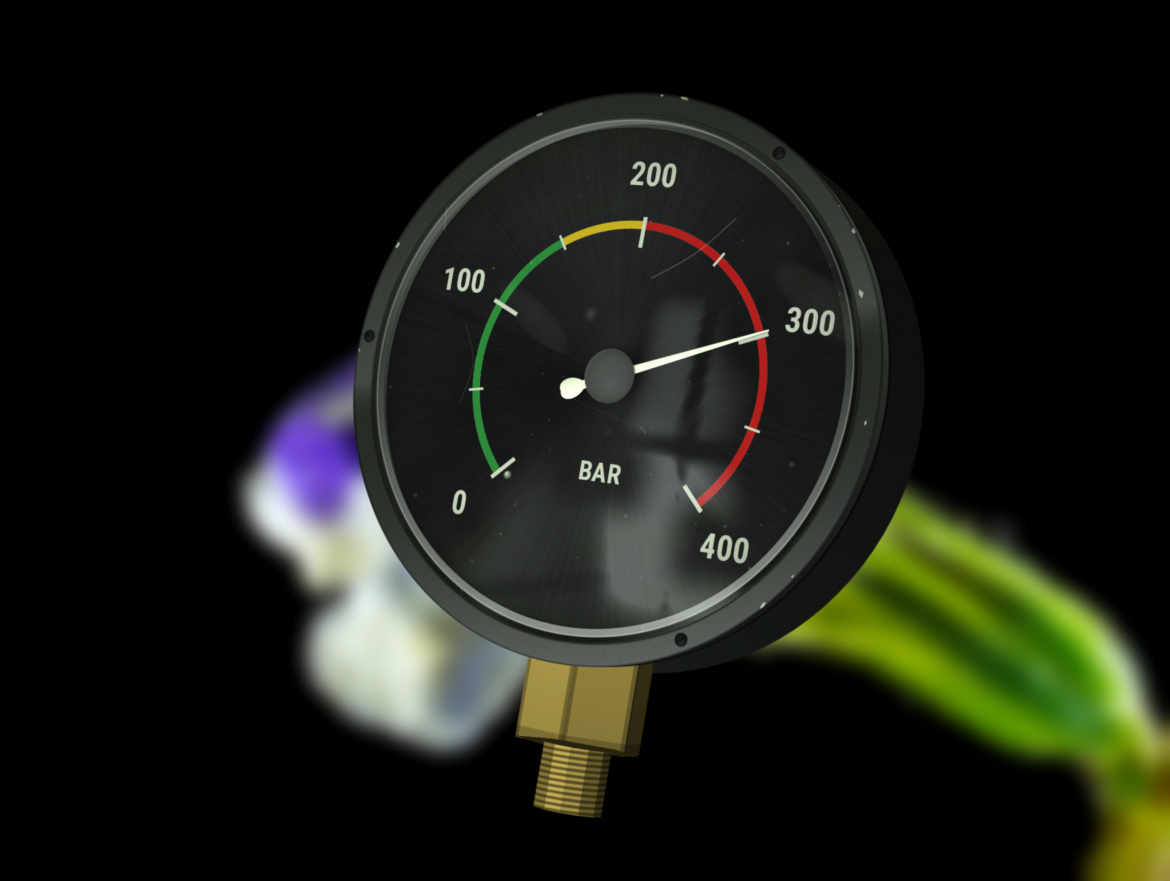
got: 300 bar
